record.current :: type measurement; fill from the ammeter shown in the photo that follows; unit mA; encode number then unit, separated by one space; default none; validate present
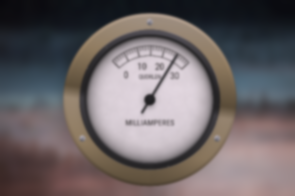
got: 25 mA
